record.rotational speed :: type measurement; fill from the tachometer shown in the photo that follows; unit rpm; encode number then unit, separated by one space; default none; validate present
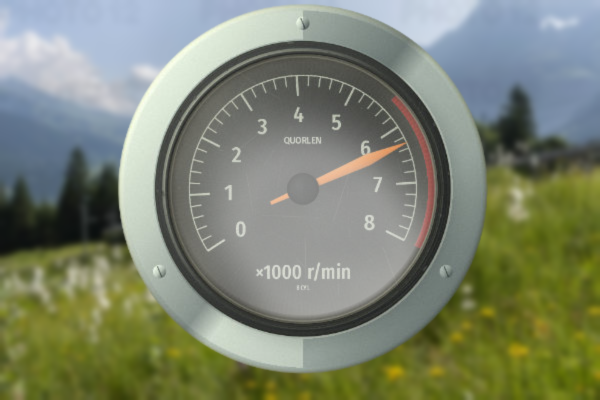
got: 6300 rpm
